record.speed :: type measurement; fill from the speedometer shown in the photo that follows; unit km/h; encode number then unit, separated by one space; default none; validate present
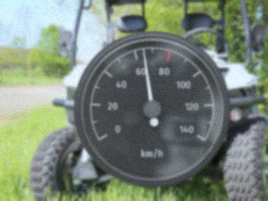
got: 65 km/h
